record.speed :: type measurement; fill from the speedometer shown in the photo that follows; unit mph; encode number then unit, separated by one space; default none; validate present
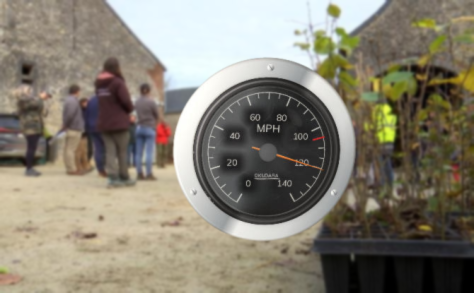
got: 120 mph
